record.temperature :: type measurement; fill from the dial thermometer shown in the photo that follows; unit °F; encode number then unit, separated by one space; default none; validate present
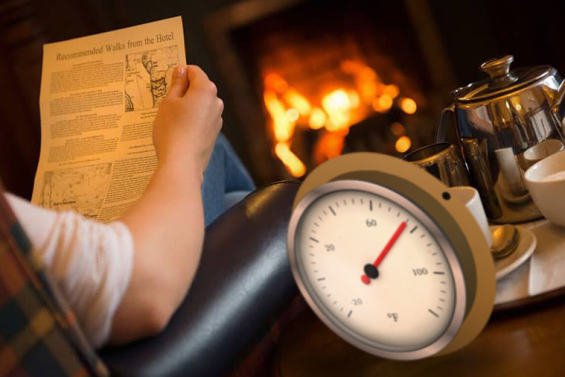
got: 76 °F
